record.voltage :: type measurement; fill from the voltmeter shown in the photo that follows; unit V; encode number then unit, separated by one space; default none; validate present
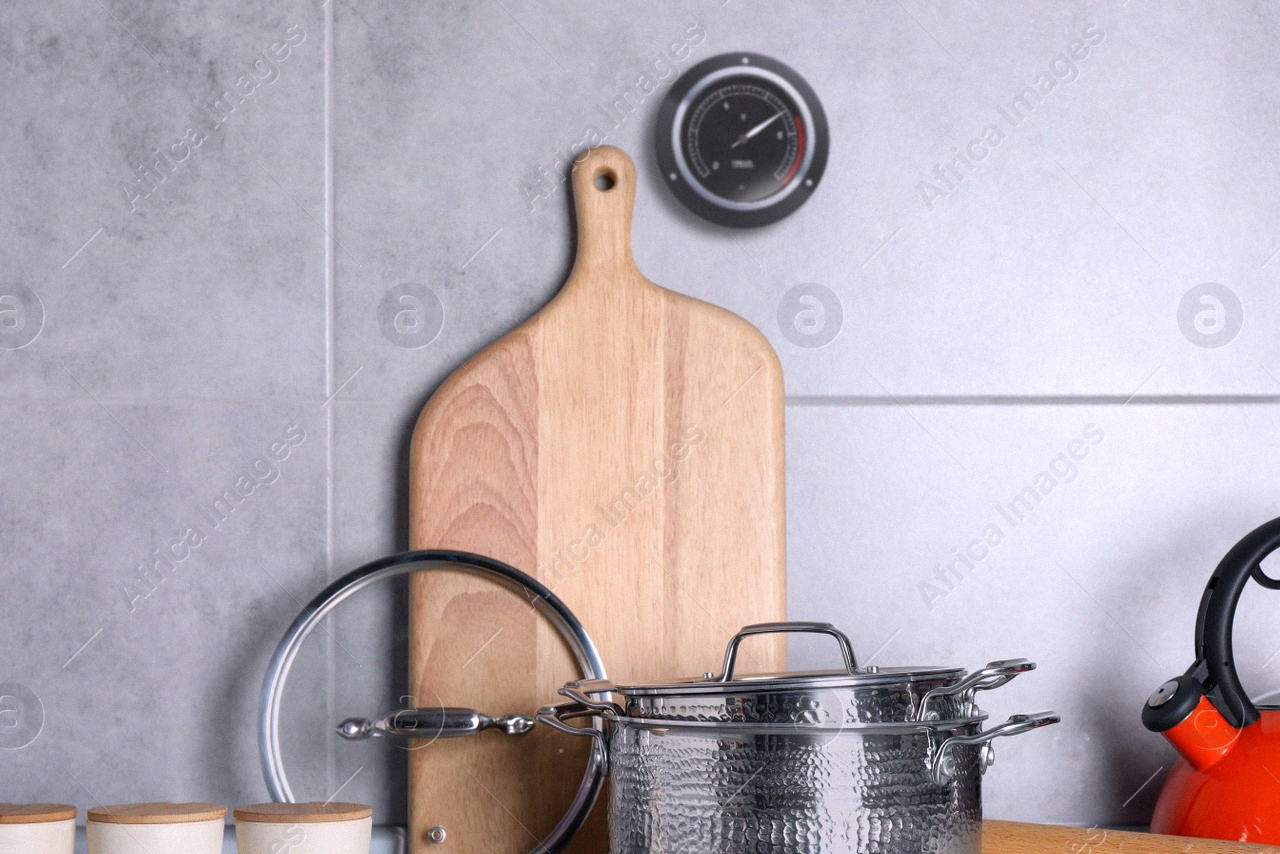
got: 7 V
